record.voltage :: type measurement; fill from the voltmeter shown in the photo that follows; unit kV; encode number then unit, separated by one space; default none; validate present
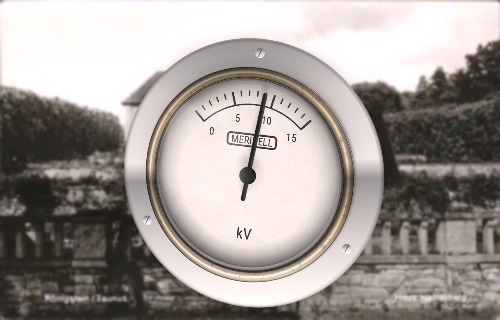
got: 9 kV
